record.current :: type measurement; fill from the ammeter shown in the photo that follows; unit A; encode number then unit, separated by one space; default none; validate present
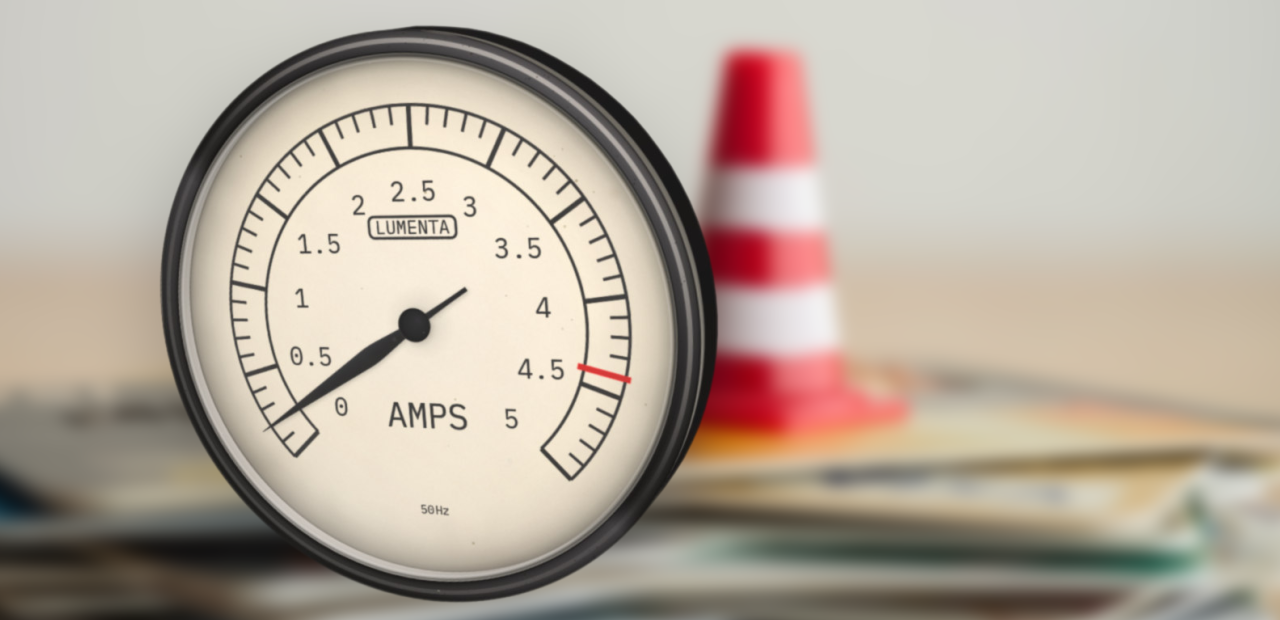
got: 0.2 A
